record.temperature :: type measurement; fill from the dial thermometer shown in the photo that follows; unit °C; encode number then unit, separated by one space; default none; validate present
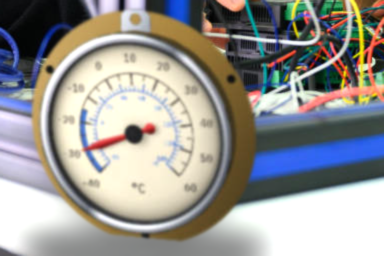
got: -30 °C
